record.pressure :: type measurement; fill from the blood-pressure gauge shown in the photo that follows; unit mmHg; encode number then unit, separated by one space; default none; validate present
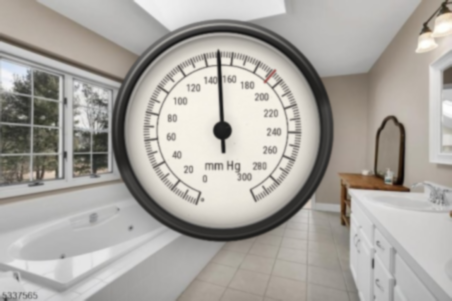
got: 150 mmHg
